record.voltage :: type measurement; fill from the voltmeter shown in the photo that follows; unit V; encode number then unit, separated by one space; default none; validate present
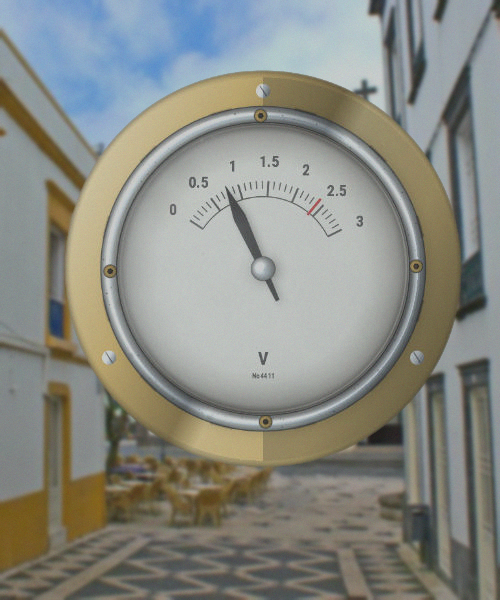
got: 0.8 V
